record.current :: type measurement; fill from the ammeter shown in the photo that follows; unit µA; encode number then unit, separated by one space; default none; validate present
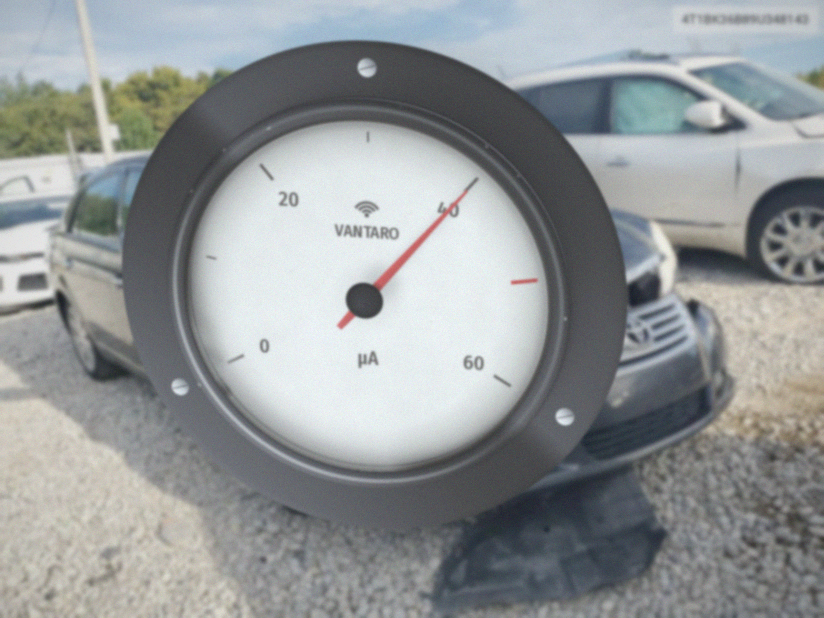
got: 40 µA
